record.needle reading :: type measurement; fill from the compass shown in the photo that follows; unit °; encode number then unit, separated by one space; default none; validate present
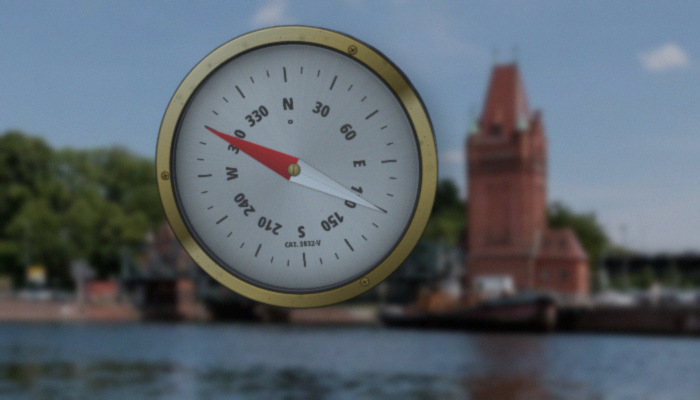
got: 300 °
